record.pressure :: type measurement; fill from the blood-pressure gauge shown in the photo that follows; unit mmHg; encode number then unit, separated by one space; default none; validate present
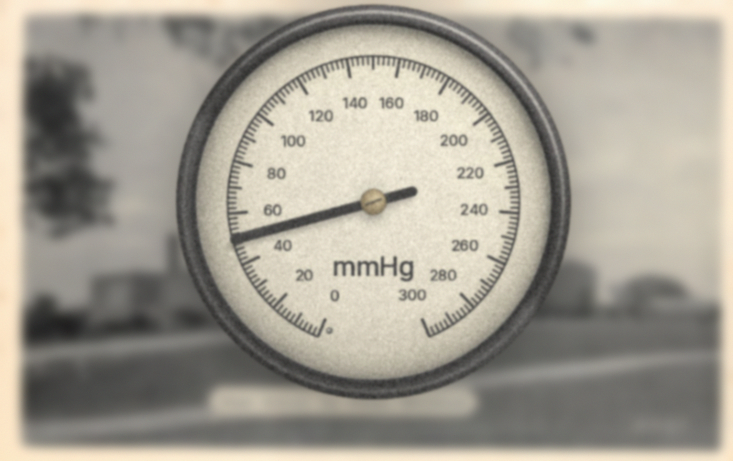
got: 50 mmHg
